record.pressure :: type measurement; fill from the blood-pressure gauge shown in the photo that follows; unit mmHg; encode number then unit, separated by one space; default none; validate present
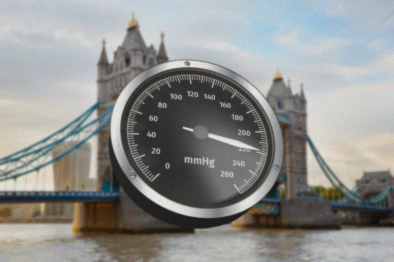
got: 220 mmHg
